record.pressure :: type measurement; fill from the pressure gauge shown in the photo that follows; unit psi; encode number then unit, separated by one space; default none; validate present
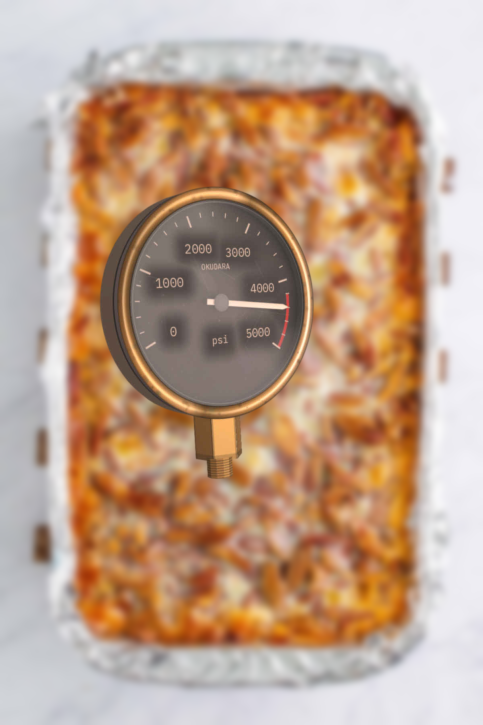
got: 4400 psi
